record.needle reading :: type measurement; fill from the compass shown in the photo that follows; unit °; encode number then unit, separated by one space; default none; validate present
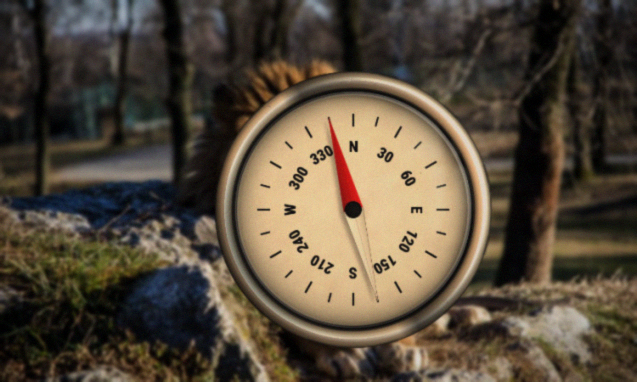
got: 345 °
